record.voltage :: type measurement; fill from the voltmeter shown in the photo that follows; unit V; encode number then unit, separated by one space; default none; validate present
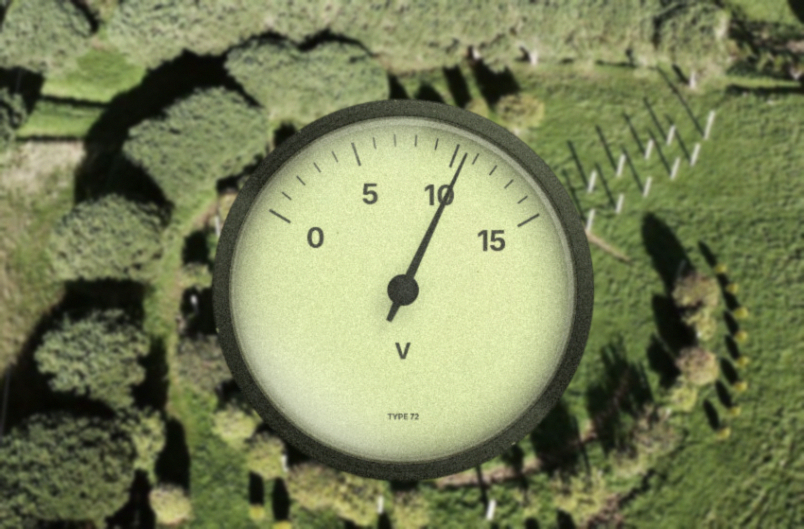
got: 10.5 V
